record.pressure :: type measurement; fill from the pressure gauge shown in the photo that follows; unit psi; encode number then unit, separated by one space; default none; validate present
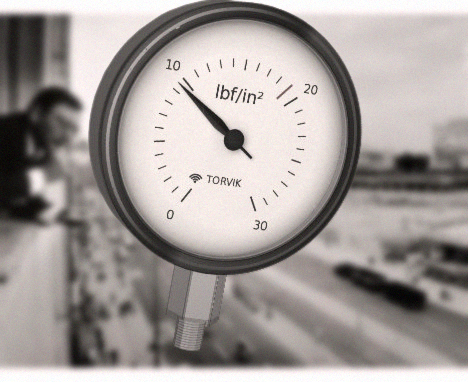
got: 9.5 psi
